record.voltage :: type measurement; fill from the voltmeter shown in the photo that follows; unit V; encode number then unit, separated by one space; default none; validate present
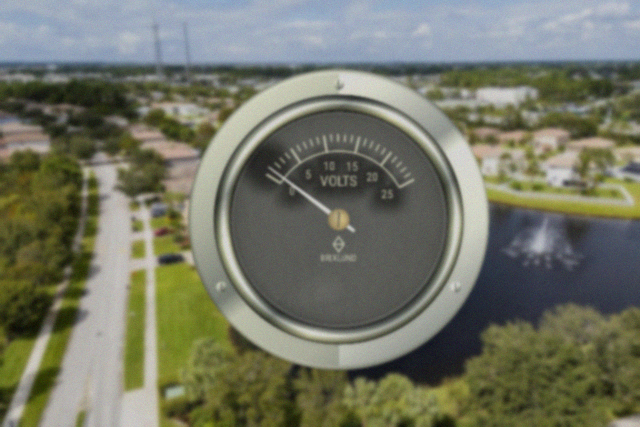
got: 1 V
